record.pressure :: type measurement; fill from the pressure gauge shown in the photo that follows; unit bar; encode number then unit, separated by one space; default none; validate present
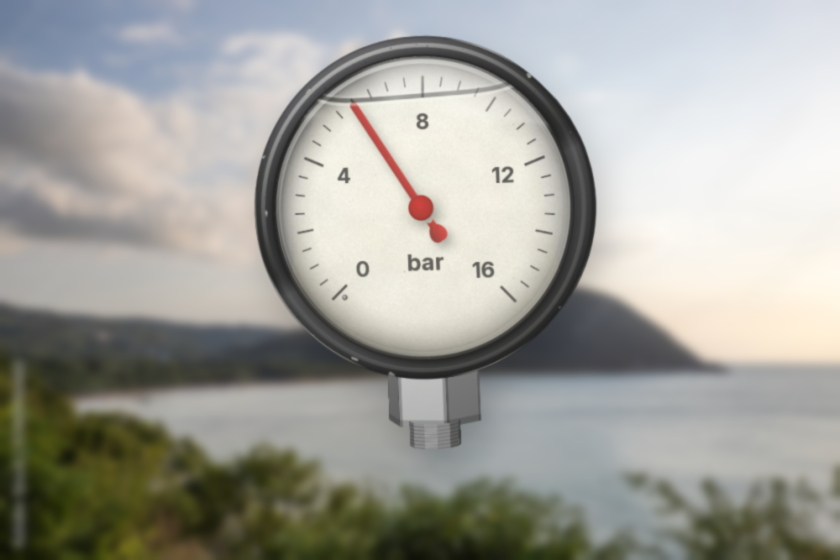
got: 6 bar
